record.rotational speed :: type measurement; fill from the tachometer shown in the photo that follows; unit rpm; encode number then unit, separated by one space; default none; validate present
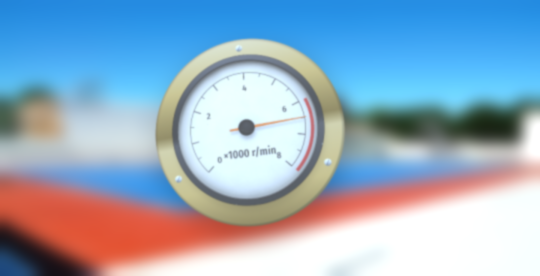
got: 6500 rpm
